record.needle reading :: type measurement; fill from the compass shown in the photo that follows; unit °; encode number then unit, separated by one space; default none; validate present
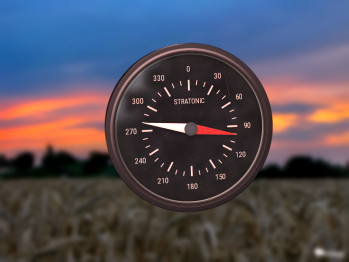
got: 100 °
